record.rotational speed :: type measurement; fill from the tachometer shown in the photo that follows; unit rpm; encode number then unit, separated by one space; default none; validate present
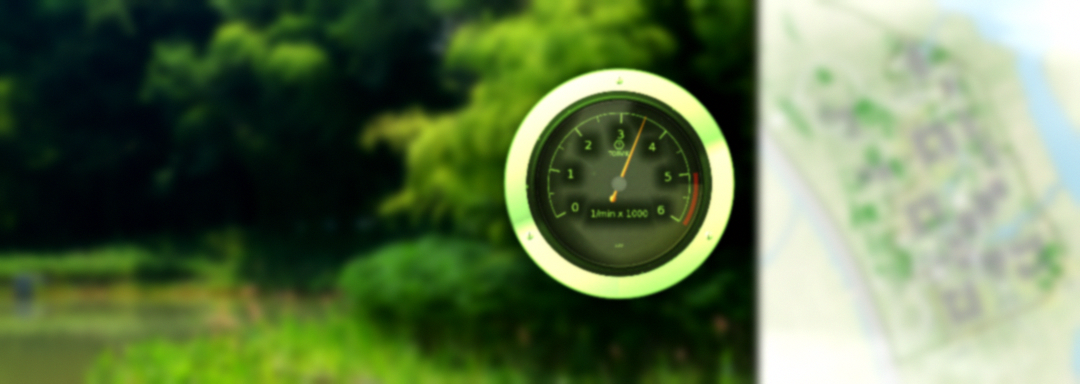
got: 3500 rpm
